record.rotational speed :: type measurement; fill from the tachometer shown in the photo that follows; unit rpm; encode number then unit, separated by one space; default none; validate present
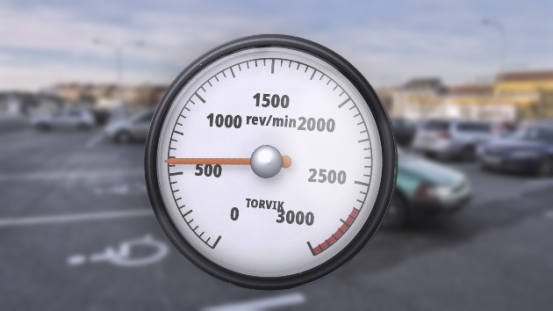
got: 575 rpm
